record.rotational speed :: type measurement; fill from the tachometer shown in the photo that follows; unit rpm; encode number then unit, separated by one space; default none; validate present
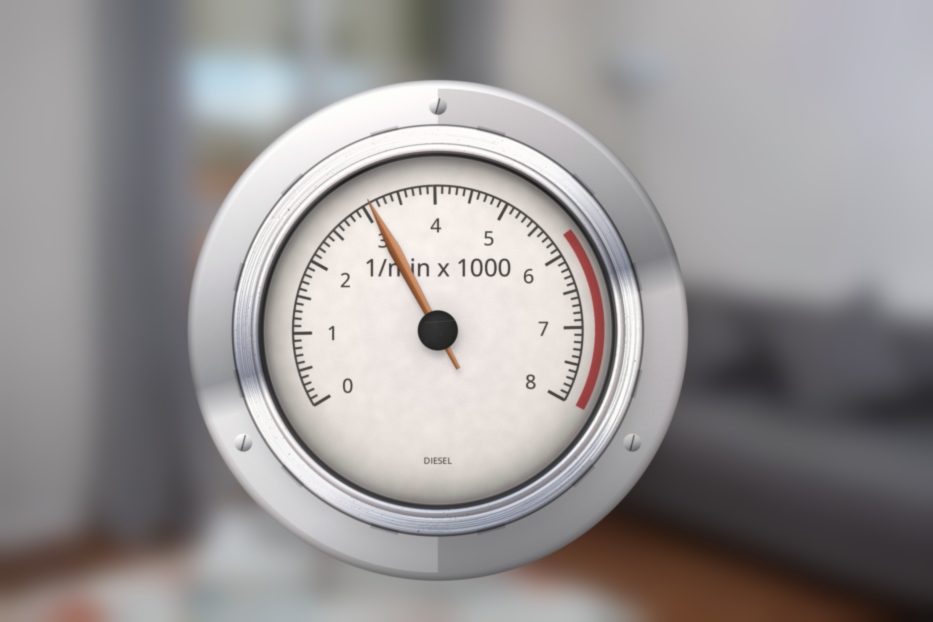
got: 3100 rpm
